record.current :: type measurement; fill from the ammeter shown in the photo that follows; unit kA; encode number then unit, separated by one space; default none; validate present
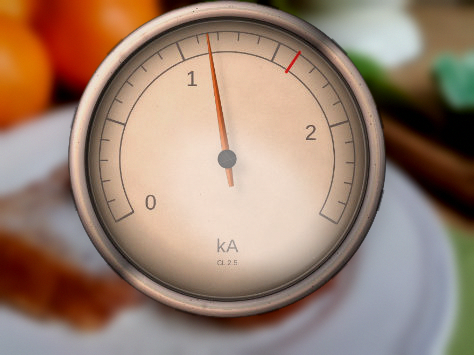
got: 1.15 kA
